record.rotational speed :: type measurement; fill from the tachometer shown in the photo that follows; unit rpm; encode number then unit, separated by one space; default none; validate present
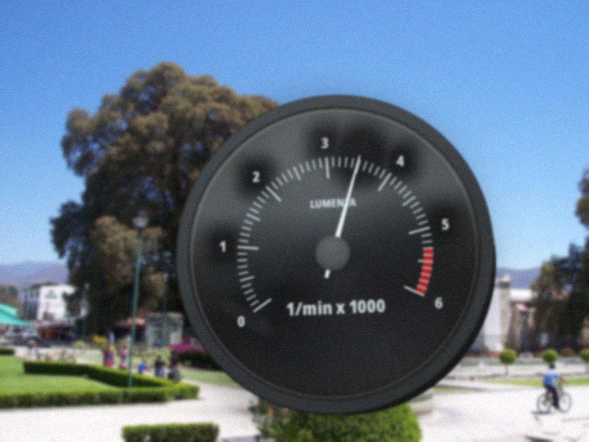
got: 3500 rpm
